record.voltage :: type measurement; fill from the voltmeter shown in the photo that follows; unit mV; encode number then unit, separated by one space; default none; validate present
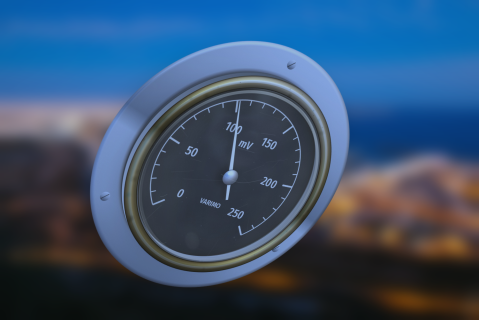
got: 100 mV
